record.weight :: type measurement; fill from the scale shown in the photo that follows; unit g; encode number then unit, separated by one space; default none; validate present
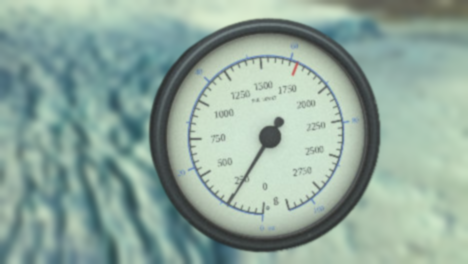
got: 250 g
